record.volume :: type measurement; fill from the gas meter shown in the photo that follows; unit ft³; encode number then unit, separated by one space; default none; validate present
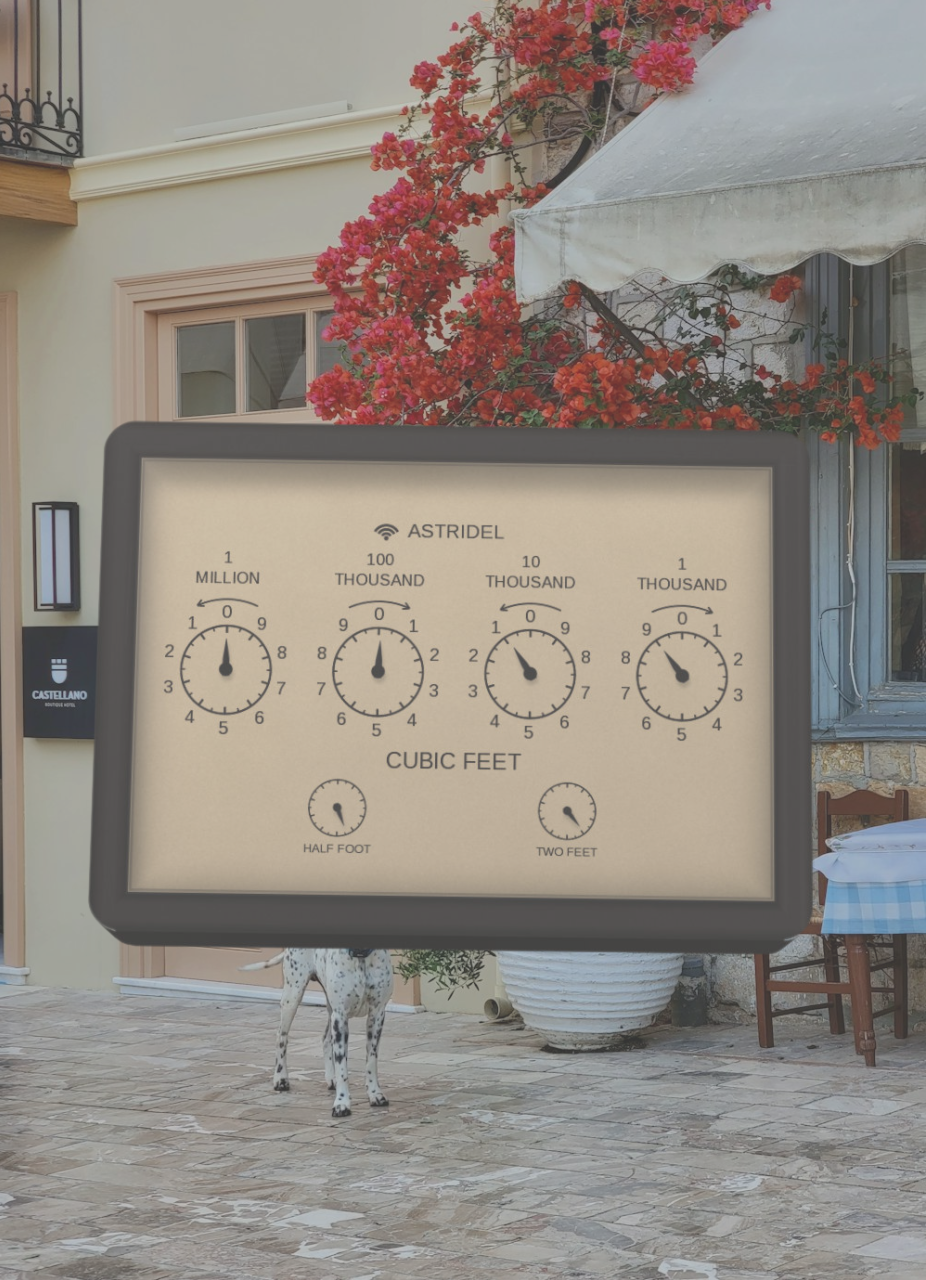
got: 900 ft³
